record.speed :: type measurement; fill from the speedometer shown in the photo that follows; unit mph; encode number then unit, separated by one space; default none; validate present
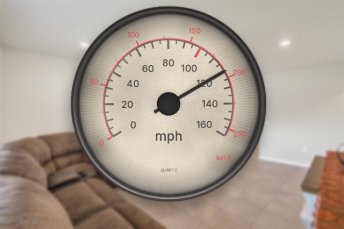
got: 120 mph
